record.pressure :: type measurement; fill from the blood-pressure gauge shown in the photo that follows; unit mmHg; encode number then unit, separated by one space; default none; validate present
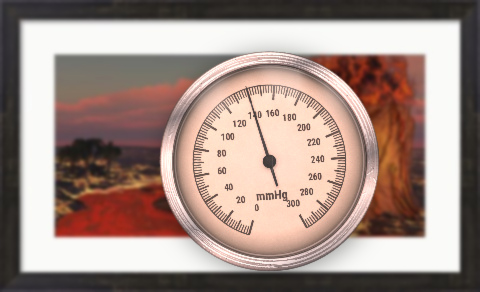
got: 140 mmHg
